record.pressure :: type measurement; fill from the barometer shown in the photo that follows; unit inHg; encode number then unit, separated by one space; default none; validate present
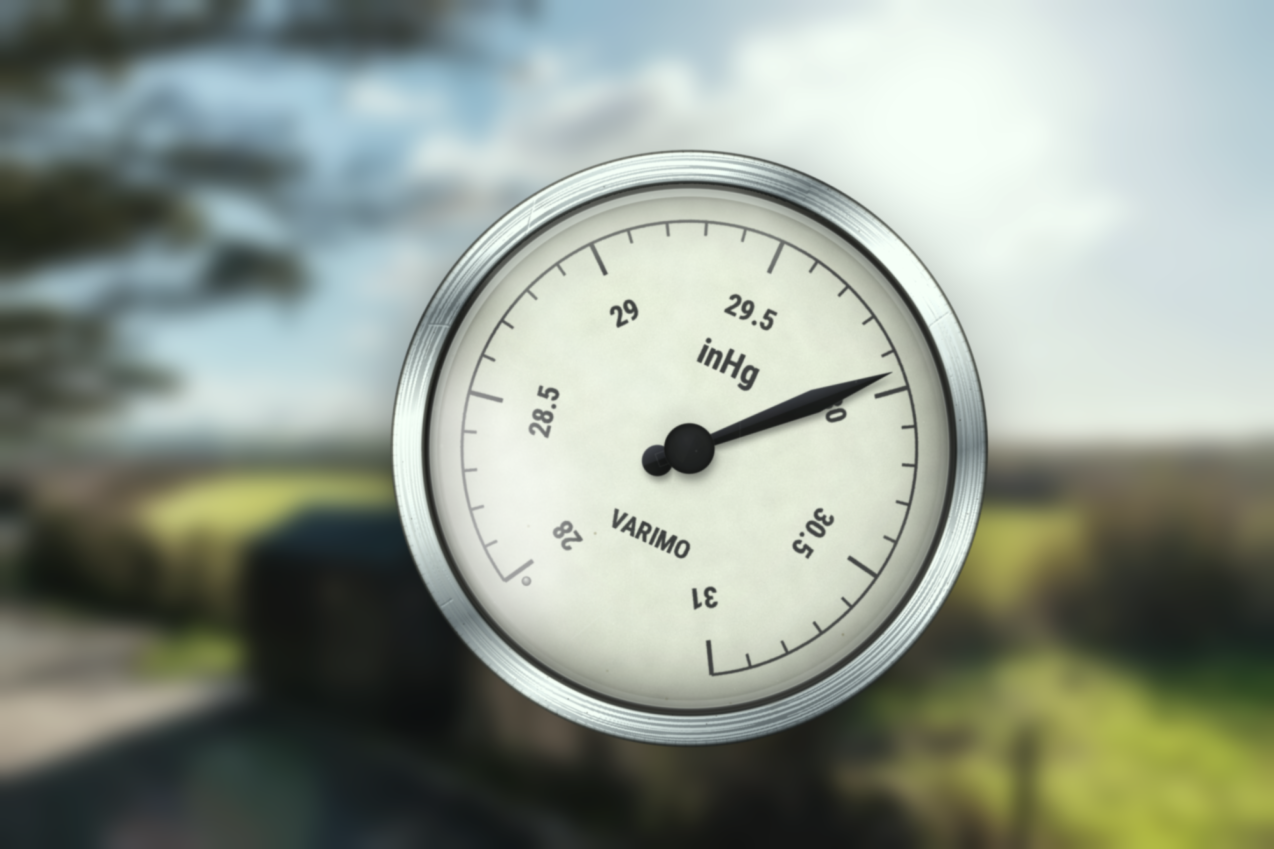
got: 29.95 inHg
